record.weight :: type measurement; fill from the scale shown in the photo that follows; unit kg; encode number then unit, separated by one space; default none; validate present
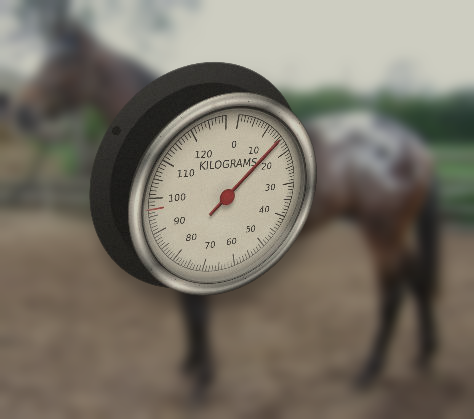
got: 15 kg
